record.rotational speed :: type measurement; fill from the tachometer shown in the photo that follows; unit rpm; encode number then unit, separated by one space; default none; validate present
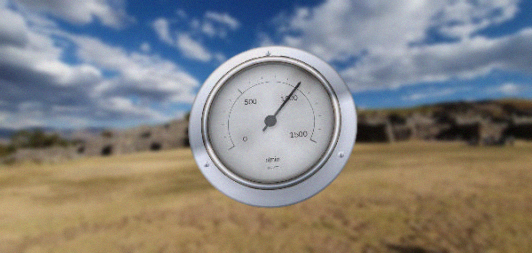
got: 1000 rpm
